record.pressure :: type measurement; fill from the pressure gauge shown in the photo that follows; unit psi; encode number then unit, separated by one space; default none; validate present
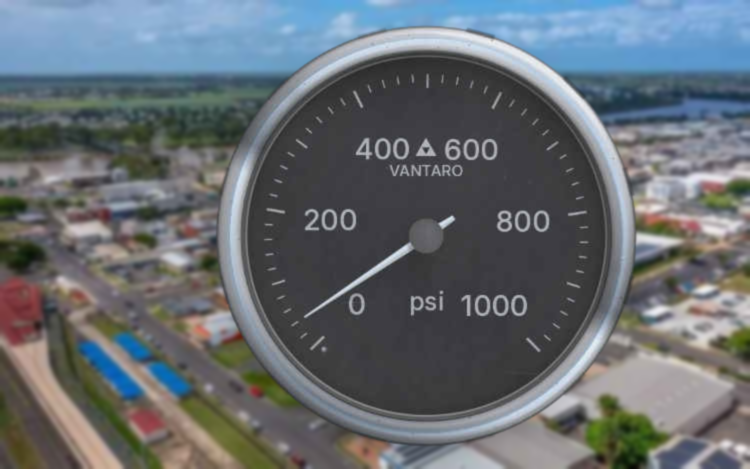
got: 40 psi
